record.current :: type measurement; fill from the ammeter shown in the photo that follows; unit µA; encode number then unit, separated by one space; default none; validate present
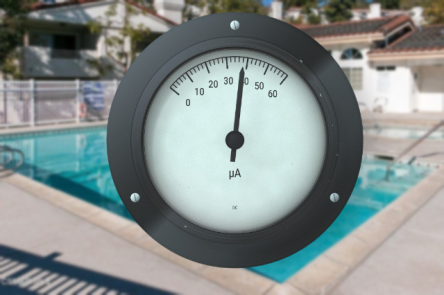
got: 38 µA
